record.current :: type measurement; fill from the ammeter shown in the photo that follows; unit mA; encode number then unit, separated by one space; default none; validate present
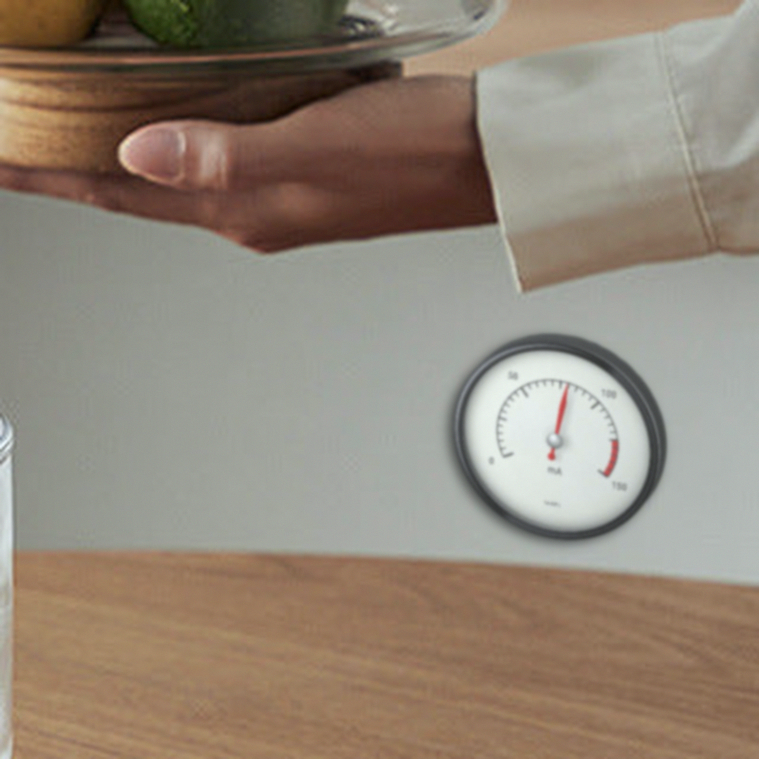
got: 80 mA
